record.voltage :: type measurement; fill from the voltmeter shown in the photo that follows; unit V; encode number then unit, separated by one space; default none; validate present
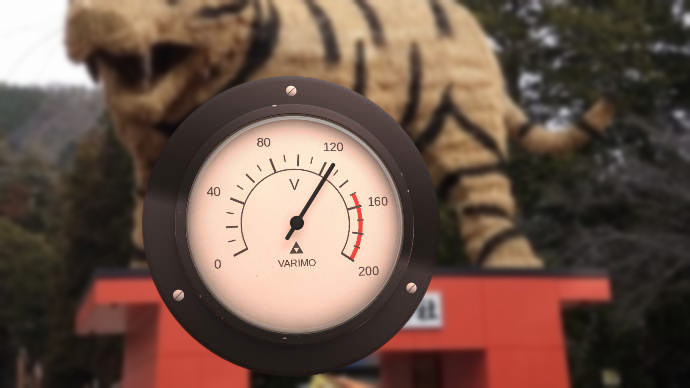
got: 125 V
